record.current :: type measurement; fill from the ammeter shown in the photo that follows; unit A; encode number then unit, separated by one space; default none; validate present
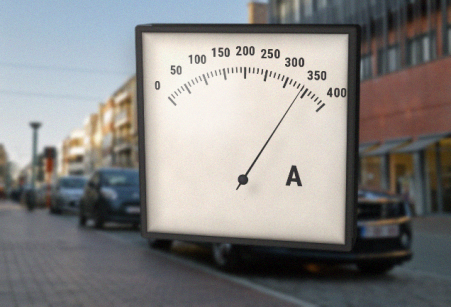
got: 340 A
